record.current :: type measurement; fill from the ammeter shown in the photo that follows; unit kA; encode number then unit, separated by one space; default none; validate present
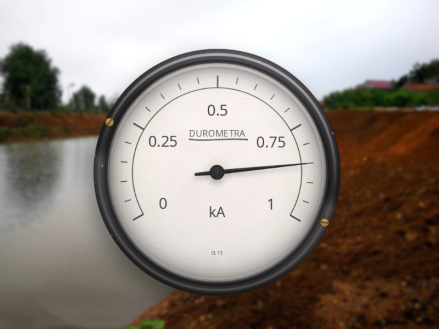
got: 0.85 kA
